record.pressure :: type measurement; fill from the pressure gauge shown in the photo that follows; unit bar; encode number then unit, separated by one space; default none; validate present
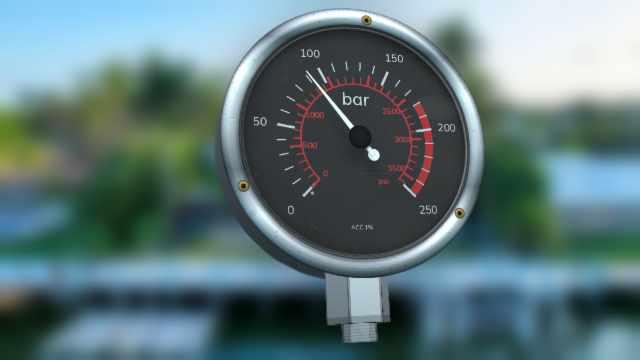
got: 90 bar
